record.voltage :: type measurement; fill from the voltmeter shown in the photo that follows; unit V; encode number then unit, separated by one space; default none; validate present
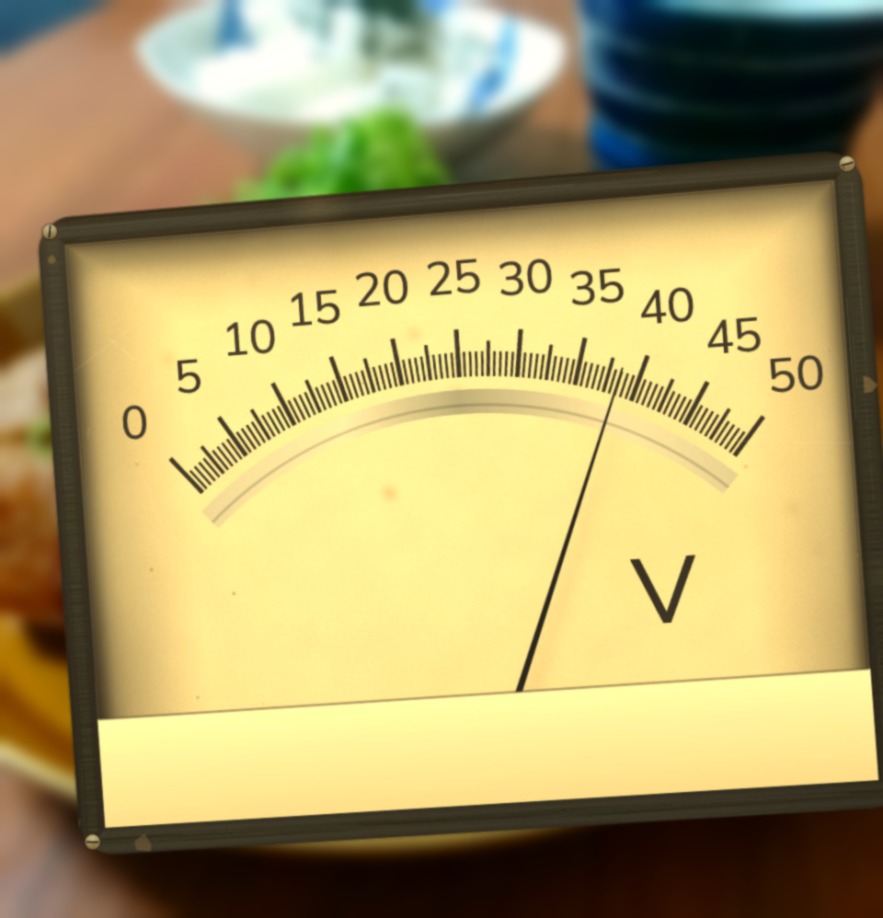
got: 38.5 V
